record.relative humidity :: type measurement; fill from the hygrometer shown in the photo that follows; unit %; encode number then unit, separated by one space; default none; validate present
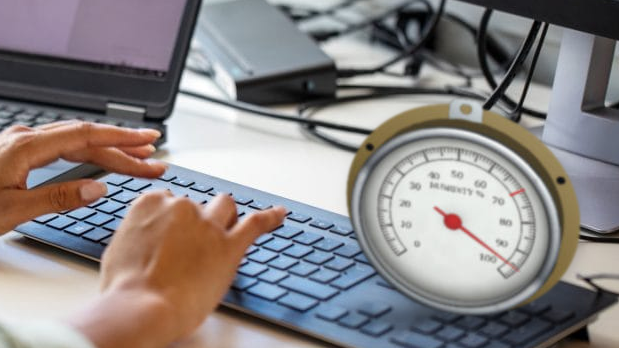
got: 95 %
